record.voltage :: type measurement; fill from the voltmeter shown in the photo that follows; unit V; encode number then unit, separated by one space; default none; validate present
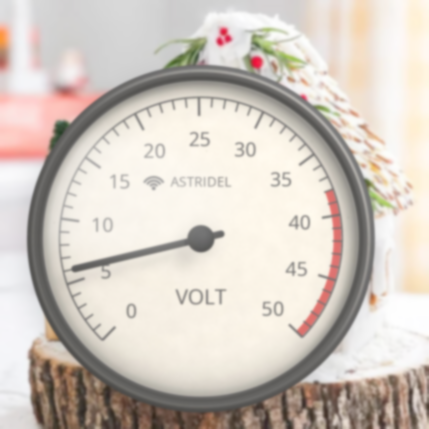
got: 6 V
